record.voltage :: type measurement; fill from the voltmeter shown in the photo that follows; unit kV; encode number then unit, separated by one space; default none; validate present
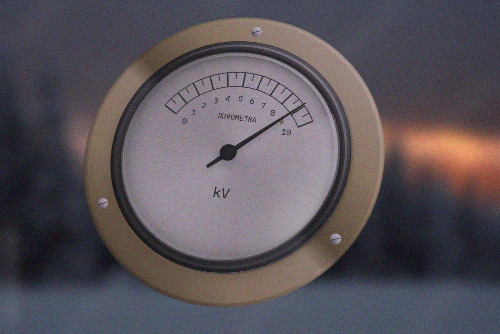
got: 9 kV
